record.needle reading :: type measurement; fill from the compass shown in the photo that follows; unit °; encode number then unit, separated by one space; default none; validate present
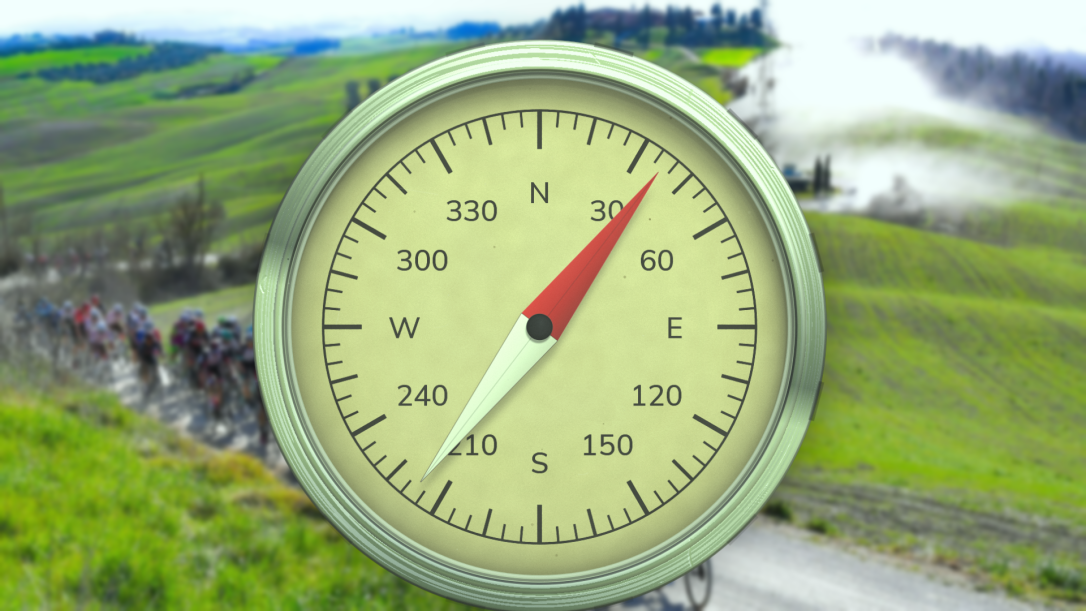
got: 37.5 °
